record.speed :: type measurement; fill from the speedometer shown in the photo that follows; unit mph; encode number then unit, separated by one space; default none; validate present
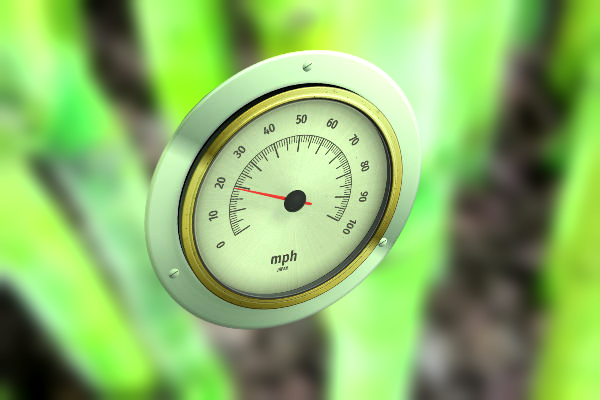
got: 20 mph
